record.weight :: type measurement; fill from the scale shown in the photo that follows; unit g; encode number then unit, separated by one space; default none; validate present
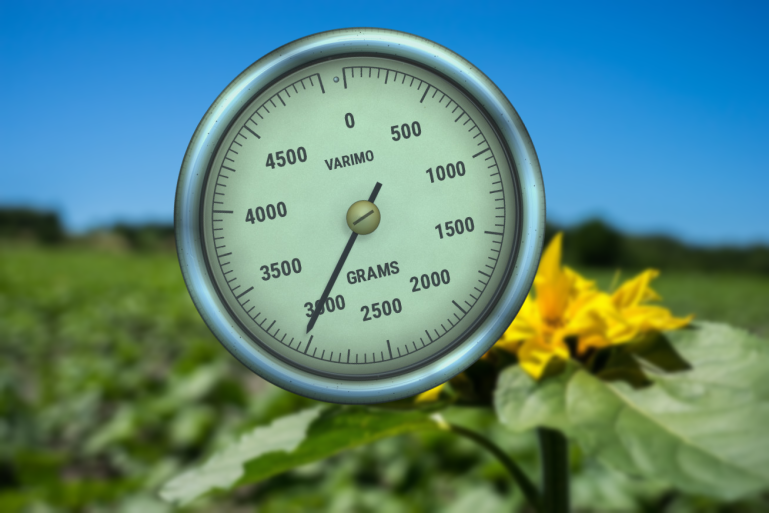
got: 3050 g
